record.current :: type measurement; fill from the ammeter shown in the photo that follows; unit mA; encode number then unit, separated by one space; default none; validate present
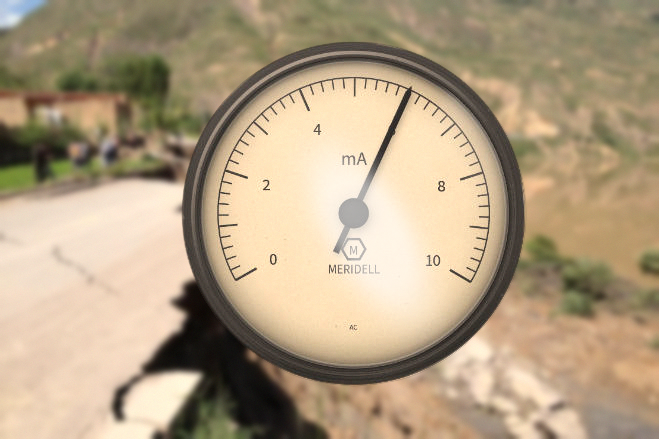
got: 6 mA
